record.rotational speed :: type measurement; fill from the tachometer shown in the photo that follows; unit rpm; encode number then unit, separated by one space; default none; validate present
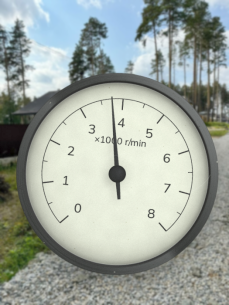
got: 3750 rpm
